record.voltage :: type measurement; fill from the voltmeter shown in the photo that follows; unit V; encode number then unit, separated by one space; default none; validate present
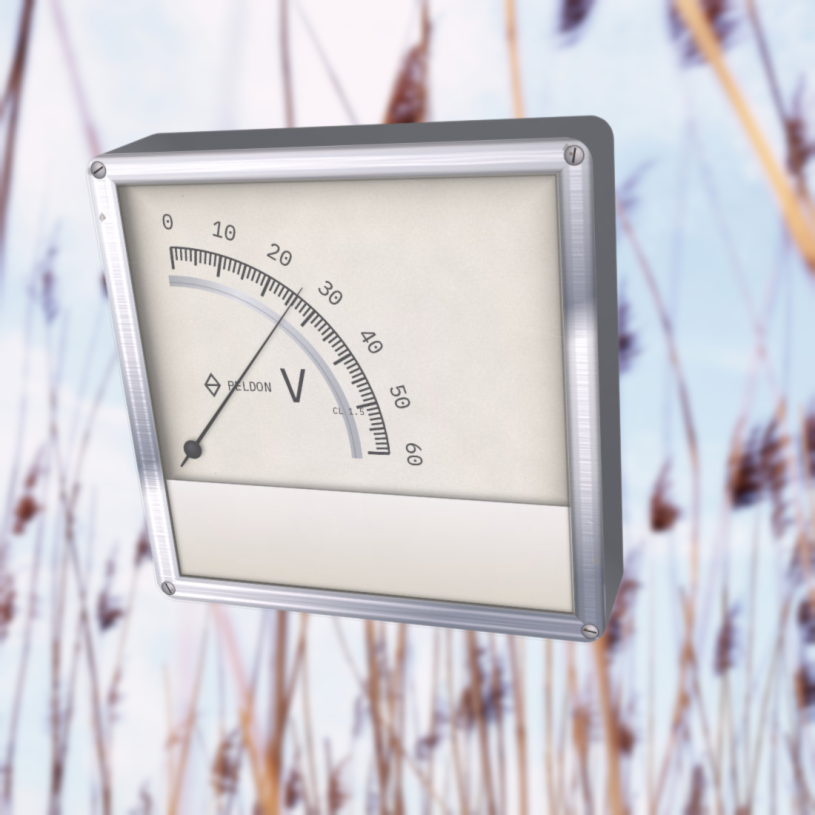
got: 26 V
